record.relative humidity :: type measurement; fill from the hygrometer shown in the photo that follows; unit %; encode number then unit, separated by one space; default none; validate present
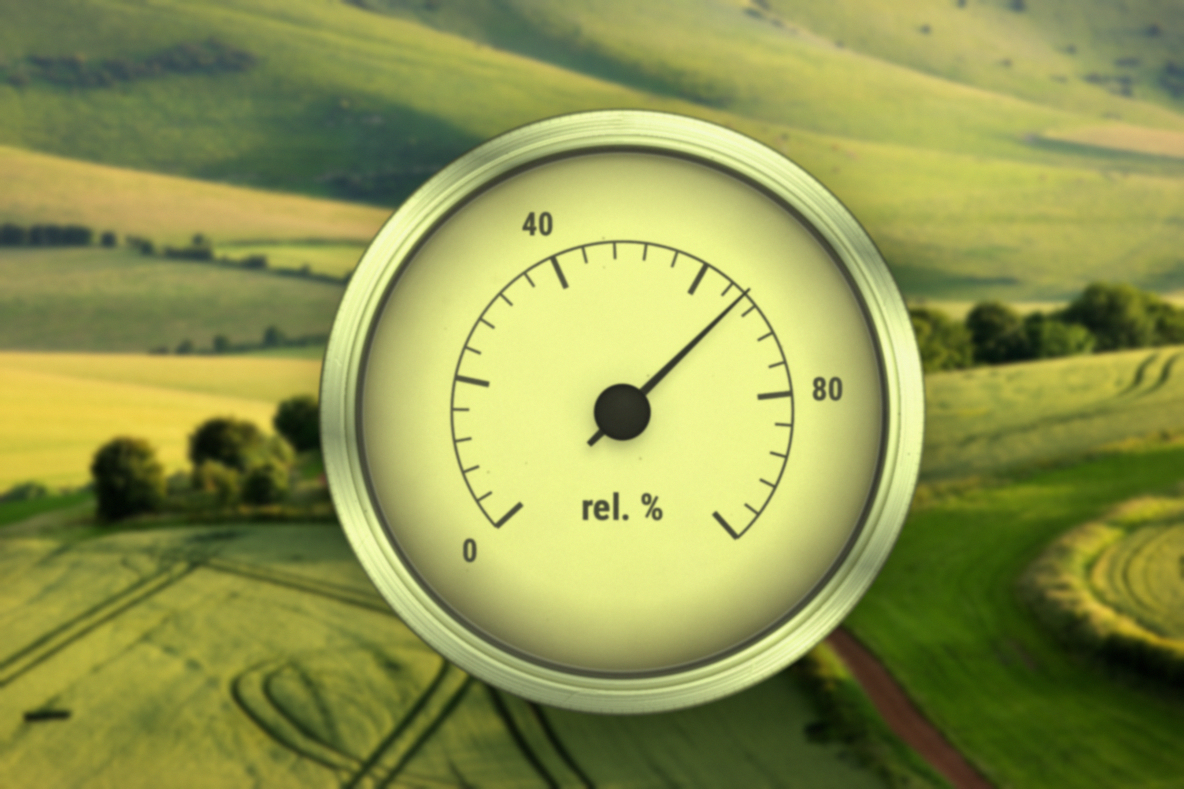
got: 66 %
